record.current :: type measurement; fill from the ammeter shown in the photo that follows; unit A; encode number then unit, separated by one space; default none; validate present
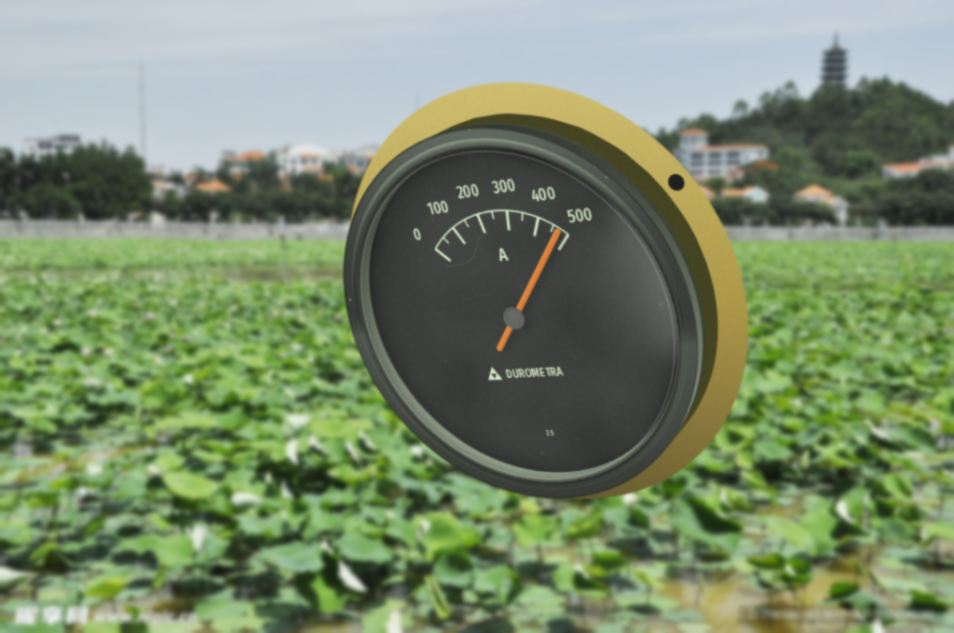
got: 475 A
